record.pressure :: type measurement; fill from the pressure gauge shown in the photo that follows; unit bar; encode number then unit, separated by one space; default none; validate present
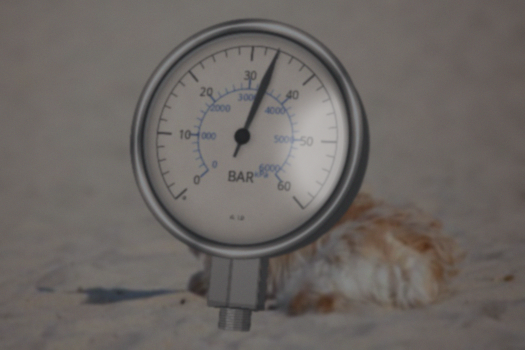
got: 34 bar
